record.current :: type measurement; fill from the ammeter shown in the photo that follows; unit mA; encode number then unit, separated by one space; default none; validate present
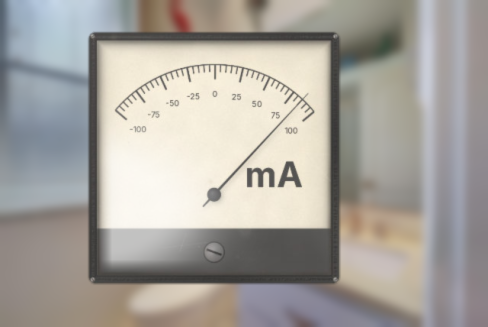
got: 85 mA
